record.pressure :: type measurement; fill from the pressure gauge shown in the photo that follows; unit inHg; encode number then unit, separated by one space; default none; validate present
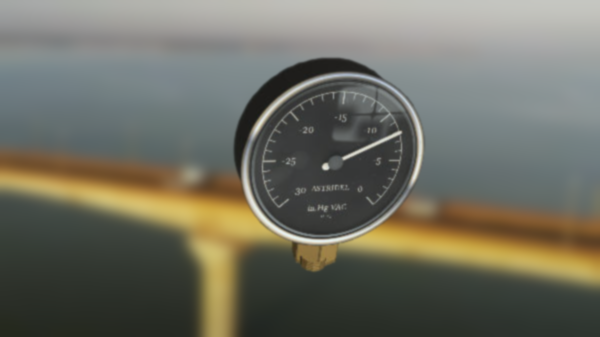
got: -8 inHg
